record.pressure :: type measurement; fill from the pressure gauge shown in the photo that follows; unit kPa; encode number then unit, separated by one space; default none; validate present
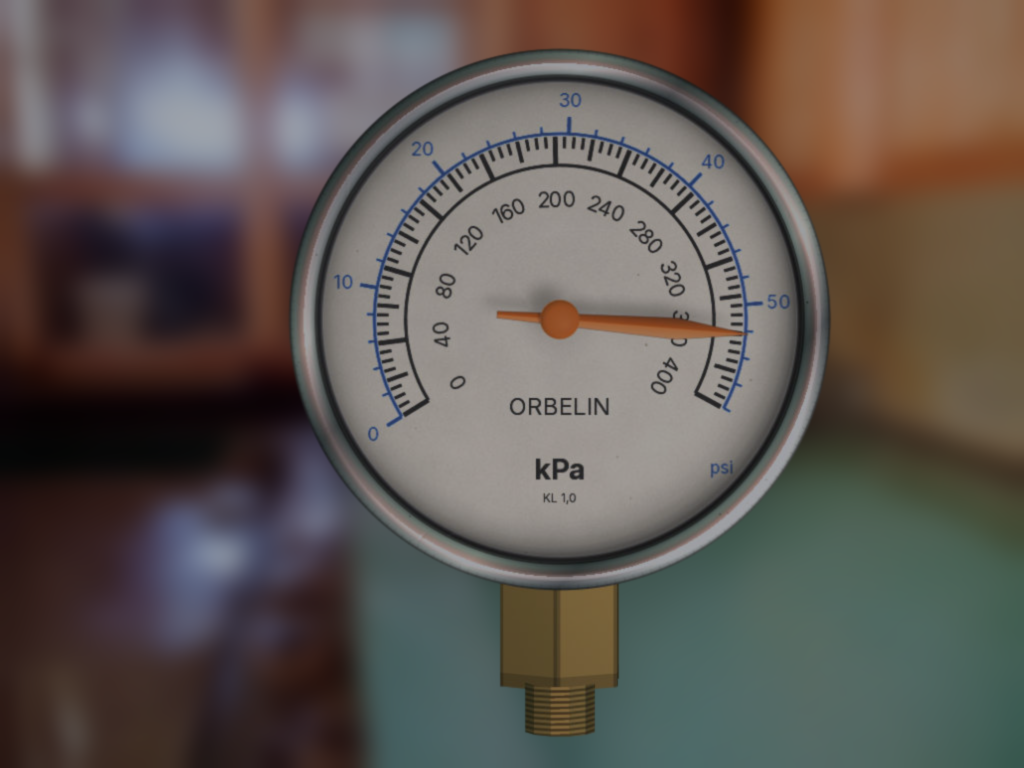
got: 360 kPa
